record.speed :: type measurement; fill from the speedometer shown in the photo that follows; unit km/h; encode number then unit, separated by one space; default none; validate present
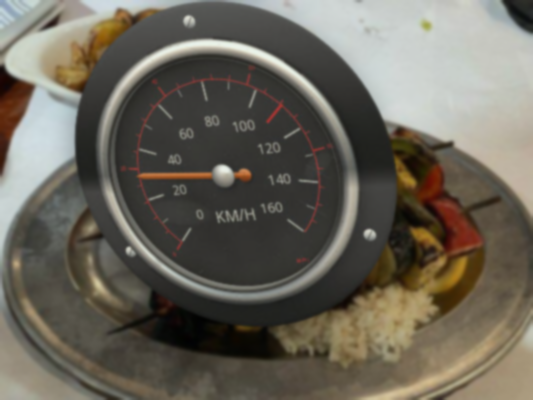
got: 30 km/h
